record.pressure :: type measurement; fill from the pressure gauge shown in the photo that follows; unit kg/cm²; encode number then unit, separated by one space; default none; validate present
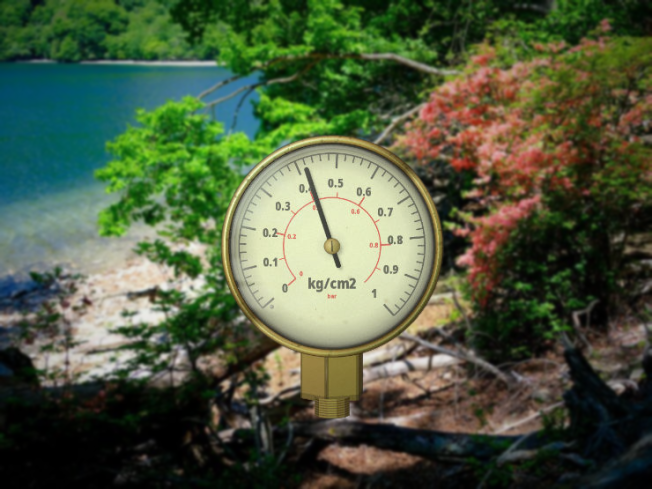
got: 0.42 kg/cm²
